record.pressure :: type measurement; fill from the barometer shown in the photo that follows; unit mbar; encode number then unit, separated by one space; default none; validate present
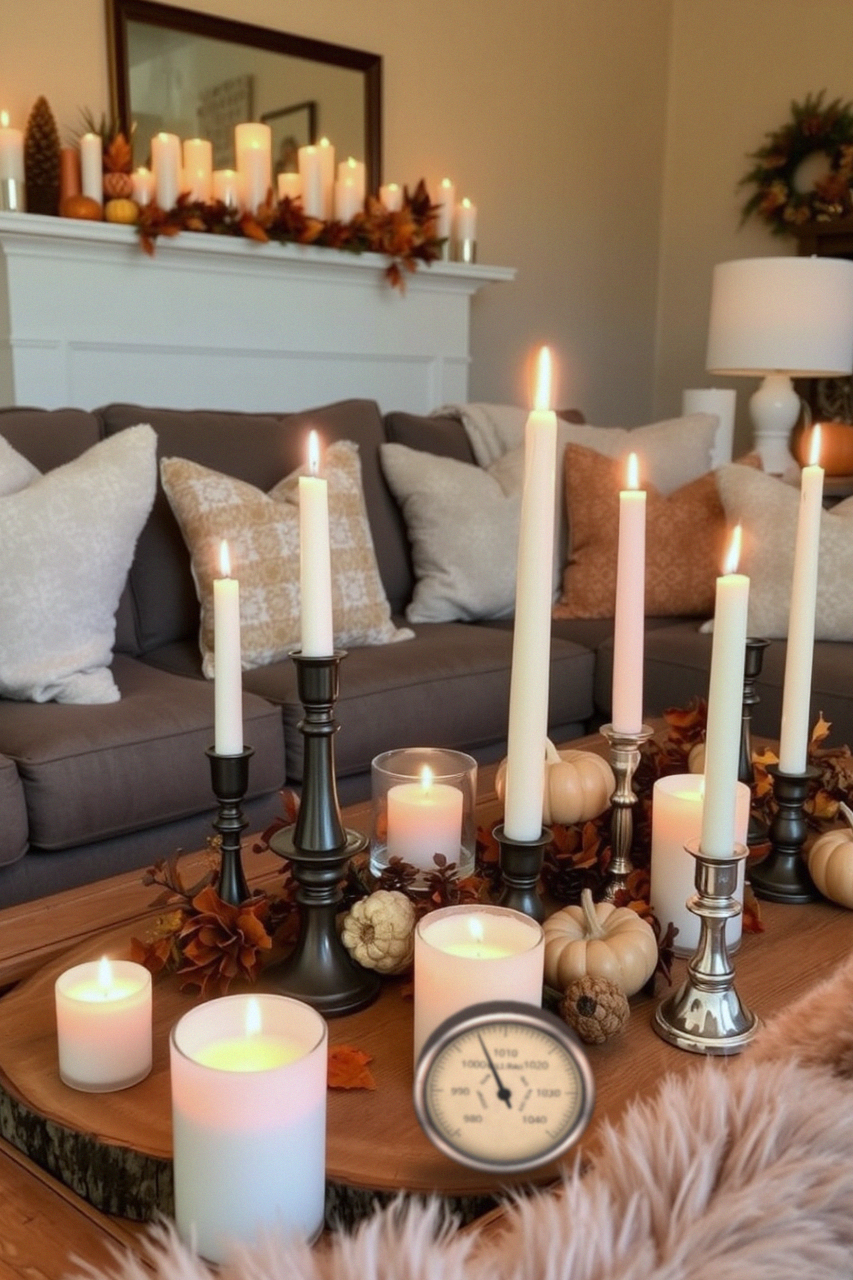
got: 1005 mbar
